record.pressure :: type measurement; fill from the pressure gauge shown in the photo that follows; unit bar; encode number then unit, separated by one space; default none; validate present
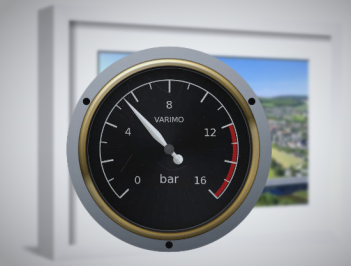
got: 5.5 bar
